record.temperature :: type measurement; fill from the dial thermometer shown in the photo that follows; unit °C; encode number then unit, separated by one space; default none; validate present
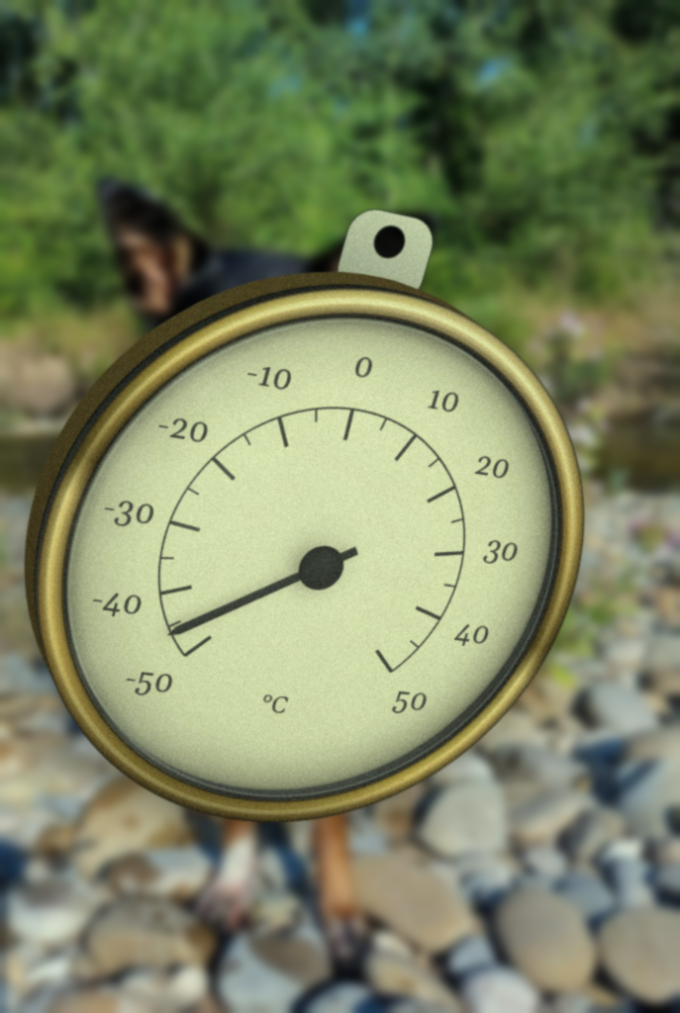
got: -45 °C
